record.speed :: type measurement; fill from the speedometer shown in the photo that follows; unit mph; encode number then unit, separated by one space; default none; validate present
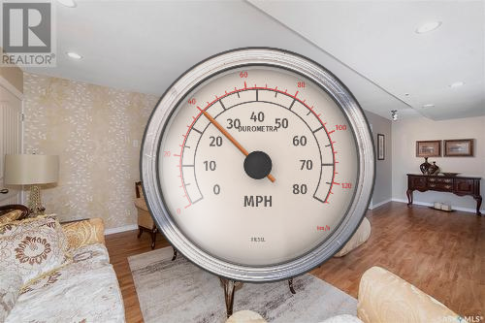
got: 25 mph
